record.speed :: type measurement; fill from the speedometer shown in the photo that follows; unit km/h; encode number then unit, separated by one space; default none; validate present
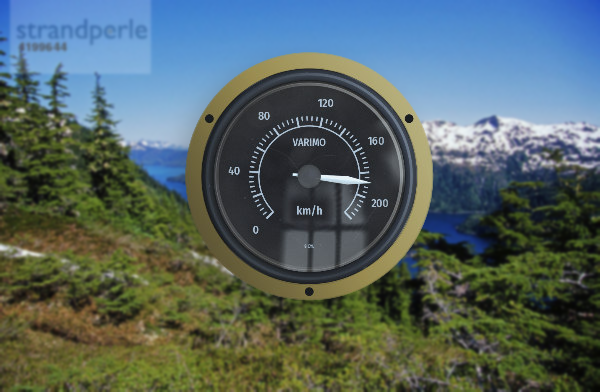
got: 188 km/h
